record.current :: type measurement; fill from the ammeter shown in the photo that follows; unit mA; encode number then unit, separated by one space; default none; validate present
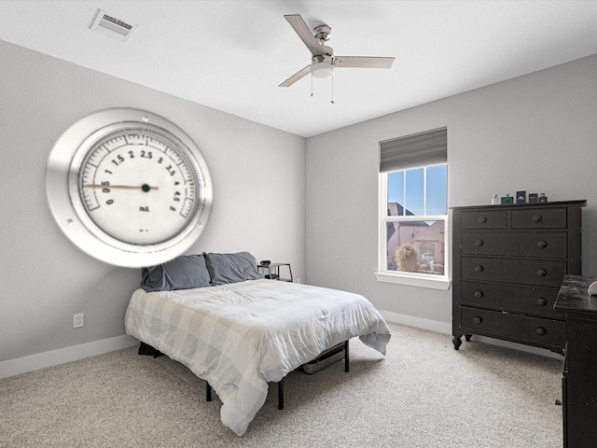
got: 0.5 mA
